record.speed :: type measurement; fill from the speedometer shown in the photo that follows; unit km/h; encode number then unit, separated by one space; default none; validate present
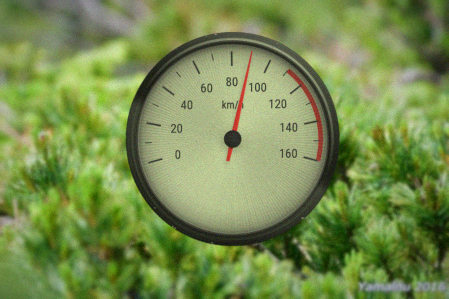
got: 90 km/h
